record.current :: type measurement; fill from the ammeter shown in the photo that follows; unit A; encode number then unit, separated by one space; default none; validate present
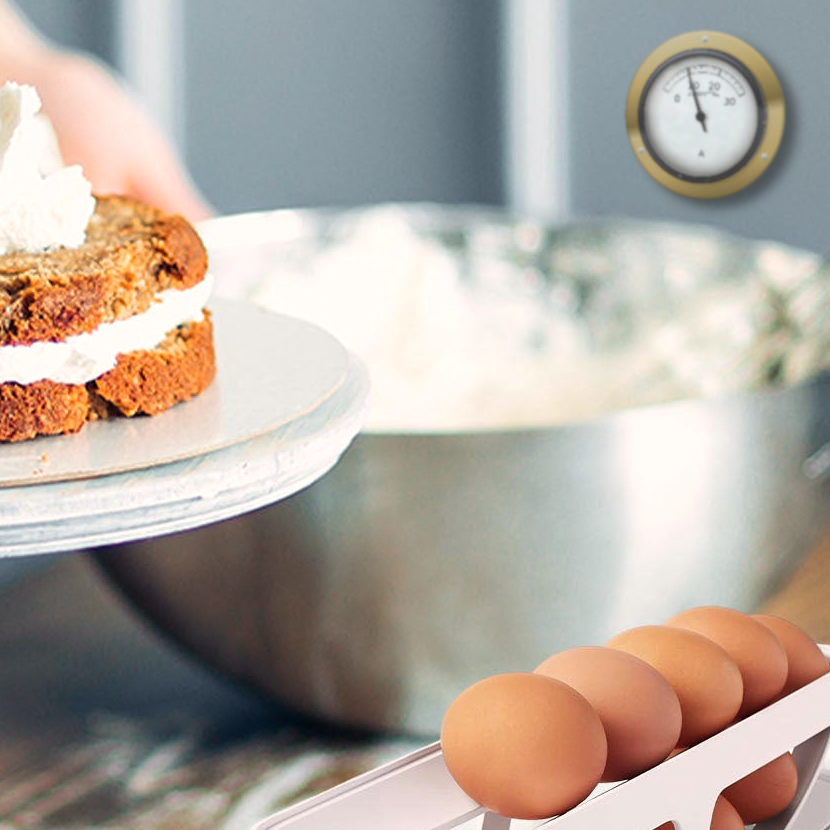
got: 10 A
